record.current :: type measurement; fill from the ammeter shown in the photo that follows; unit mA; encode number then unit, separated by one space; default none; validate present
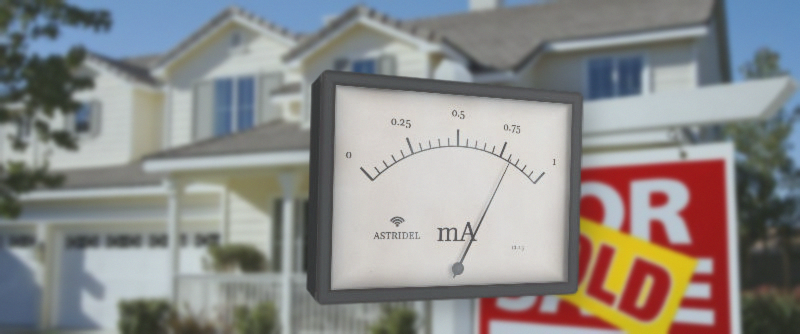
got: 0.8 mA
